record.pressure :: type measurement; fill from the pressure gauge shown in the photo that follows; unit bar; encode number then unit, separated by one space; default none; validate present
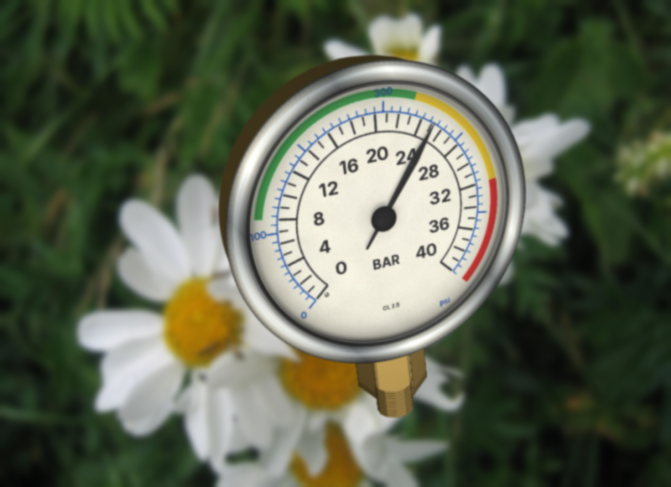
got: 25 bar
